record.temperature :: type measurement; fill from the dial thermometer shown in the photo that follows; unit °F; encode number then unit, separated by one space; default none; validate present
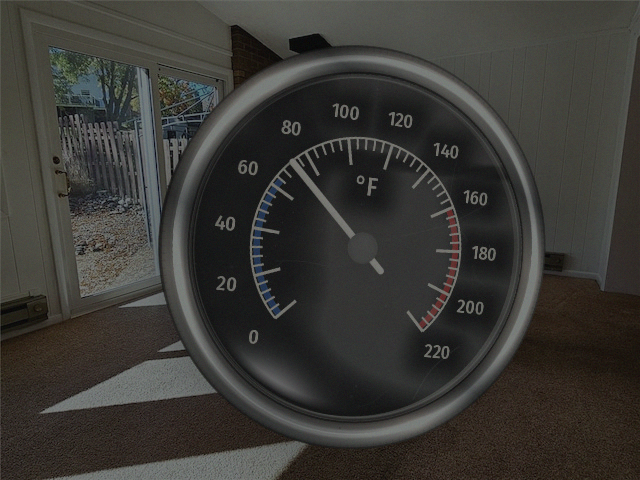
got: 72 °F
